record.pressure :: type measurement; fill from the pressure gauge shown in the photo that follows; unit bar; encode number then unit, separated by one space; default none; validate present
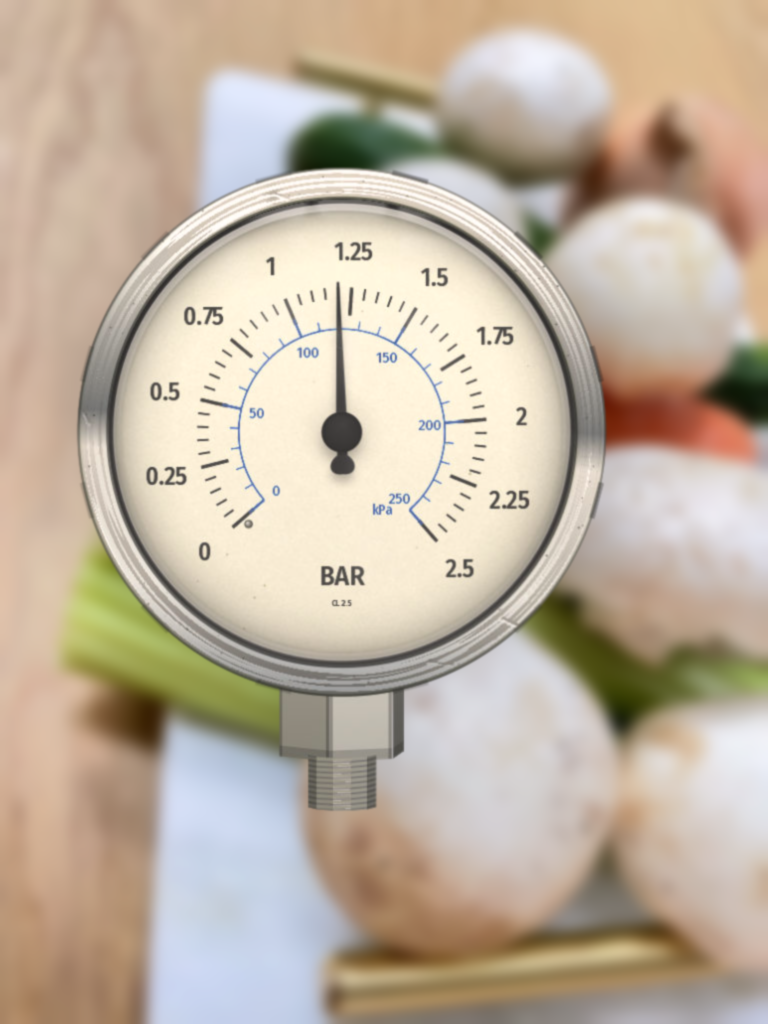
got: 1.2 bar
